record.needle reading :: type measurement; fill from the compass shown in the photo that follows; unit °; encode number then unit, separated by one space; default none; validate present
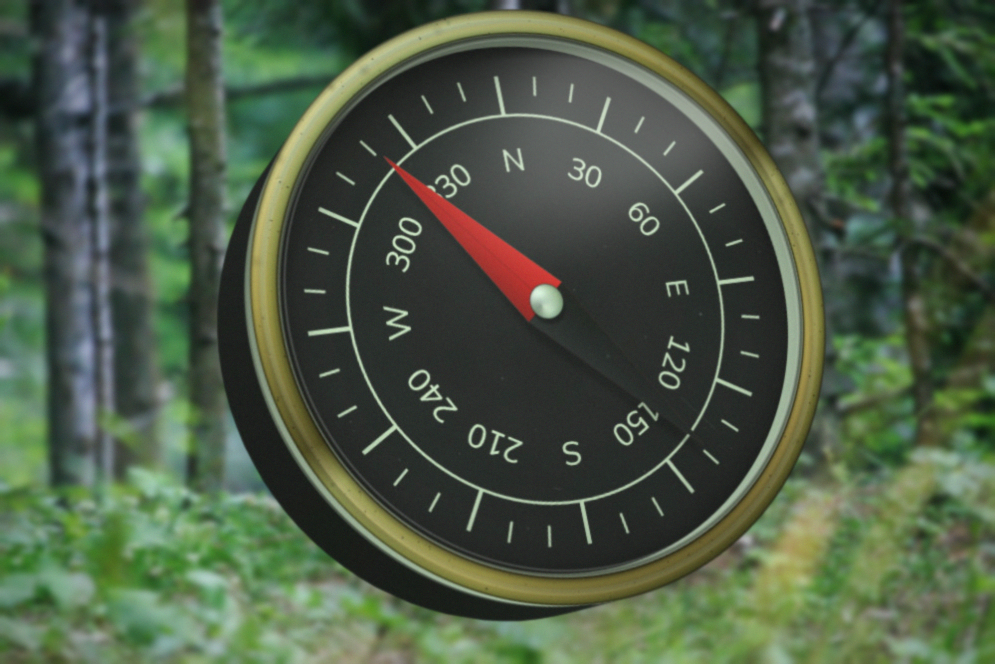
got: 320 °
